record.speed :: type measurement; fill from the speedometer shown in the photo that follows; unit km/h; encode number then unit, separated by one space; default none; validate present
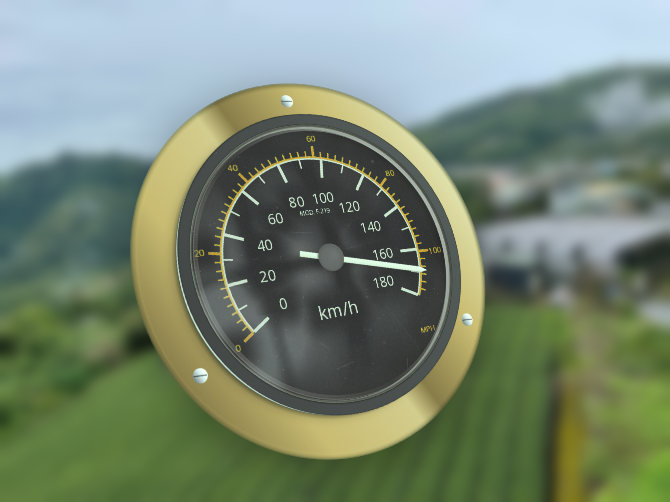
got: 170 km/h
